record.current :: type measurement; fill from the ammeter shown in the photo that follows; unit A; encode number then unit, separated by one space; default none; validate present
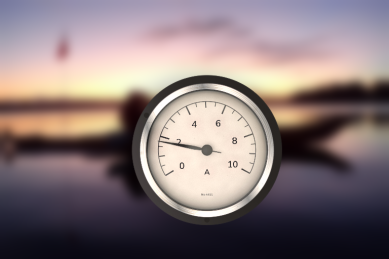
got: 1.75 A
